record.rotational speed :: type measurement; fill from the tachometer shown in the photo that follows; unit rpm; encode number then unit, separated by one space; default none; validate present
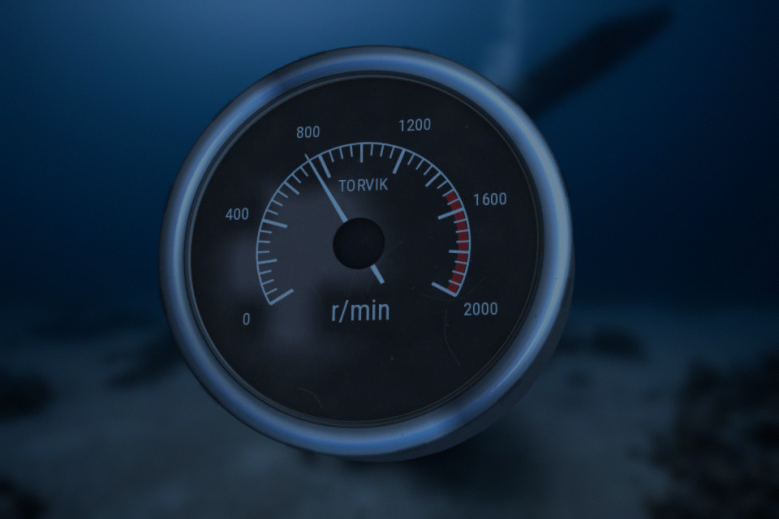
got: 750 rpm
